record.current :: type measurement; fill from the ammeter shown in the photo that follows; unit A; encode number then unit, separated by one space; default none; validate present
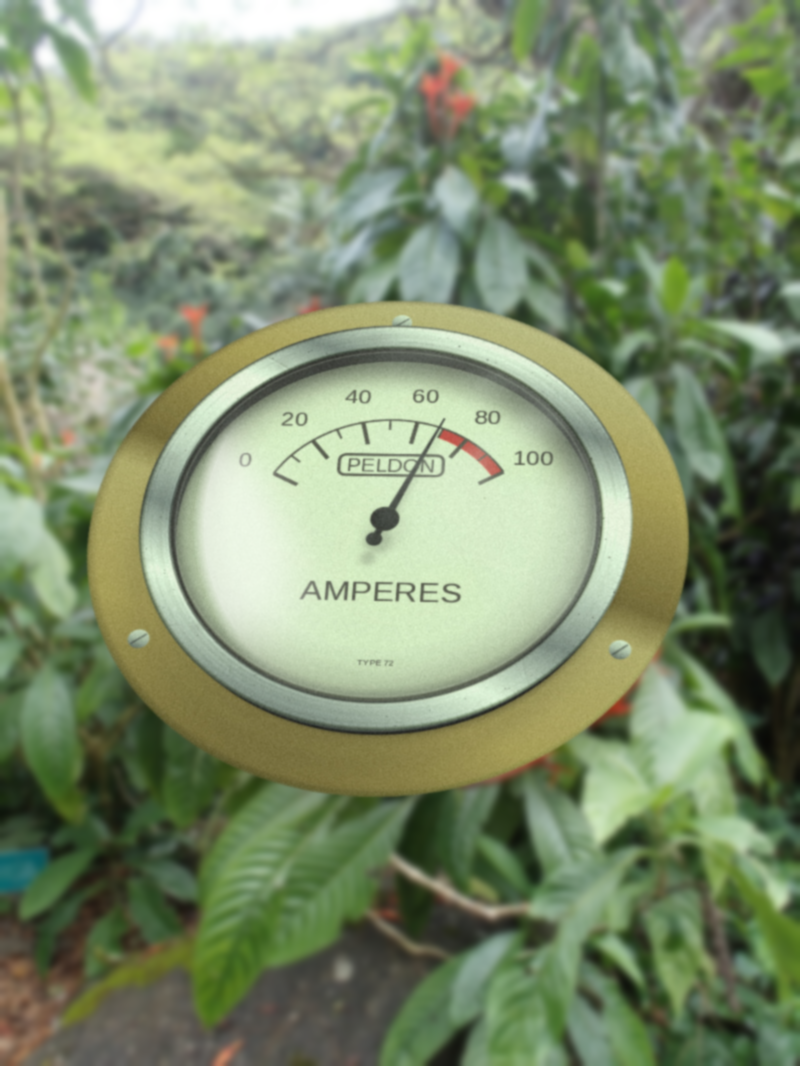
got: 70 A
